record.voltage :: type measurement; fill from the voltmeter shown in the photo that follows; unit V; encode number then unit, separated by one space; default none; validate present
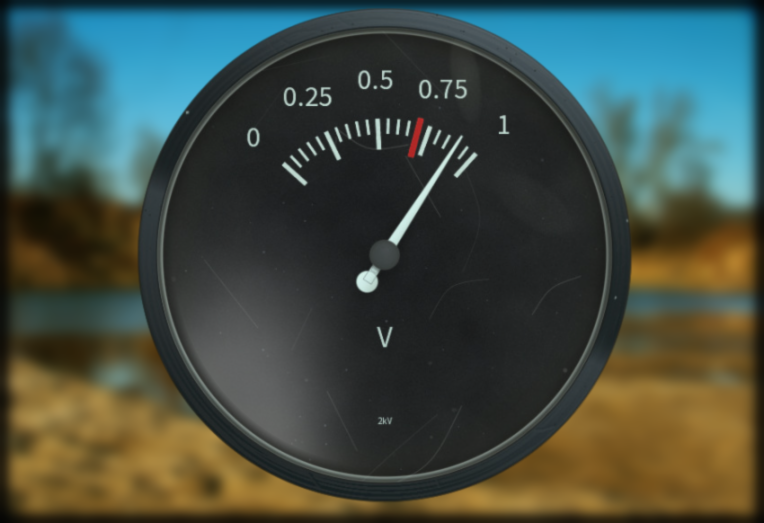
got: 0.9 V
